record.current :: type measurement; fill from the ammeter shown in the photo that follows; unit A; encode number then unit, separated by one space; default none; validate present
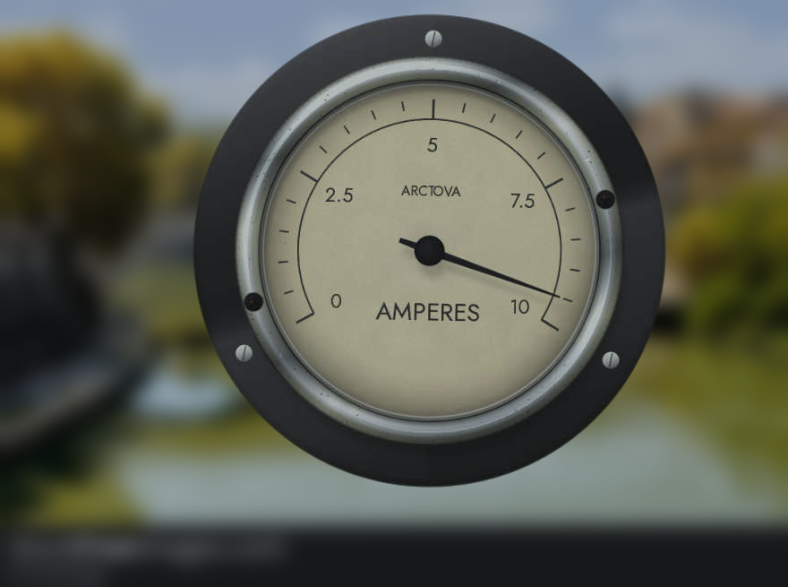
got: 9.5 A
